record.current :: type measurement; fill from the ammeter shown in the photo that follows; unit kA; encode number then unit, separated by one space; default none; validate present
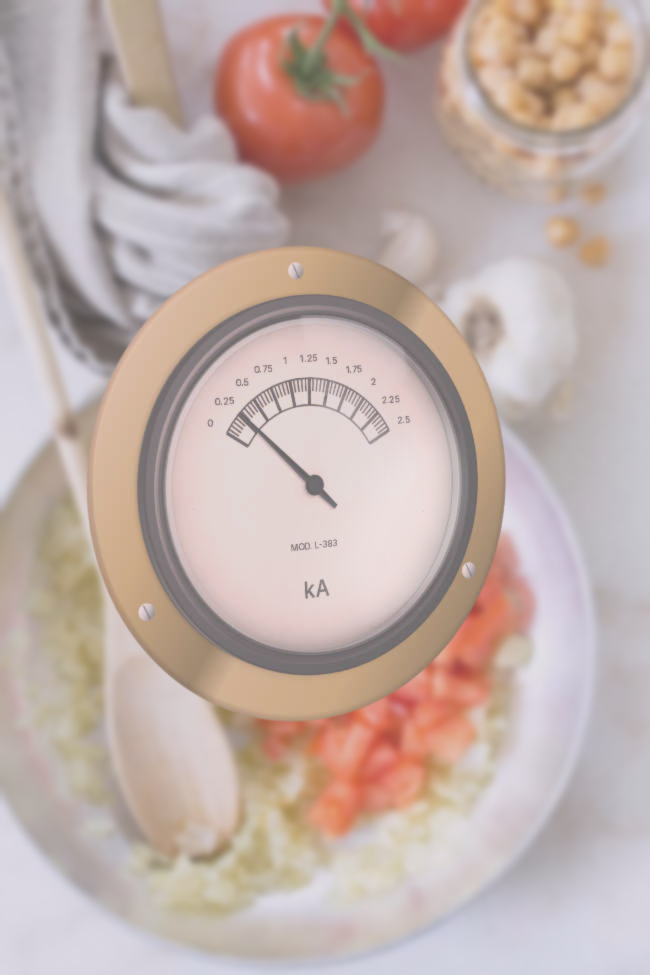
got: 0.25 kA
